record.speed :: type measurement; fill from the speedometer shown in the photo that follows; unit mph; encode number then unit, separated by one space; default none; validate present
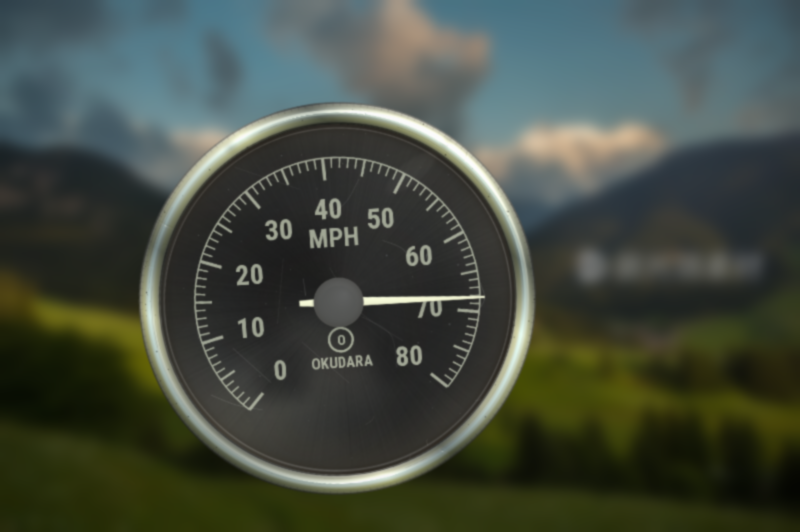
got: 68 mph
